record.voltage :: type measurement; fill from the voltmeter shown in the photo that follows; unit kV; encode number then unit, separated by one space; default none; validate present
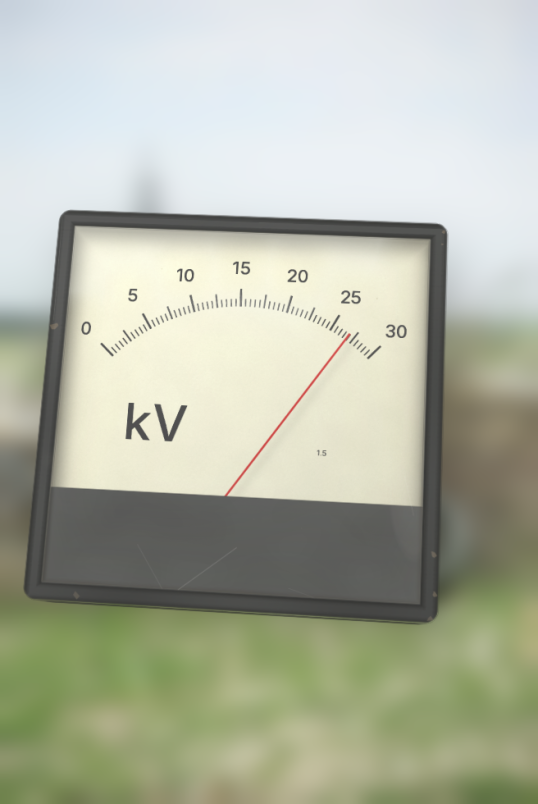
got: 27 kV
